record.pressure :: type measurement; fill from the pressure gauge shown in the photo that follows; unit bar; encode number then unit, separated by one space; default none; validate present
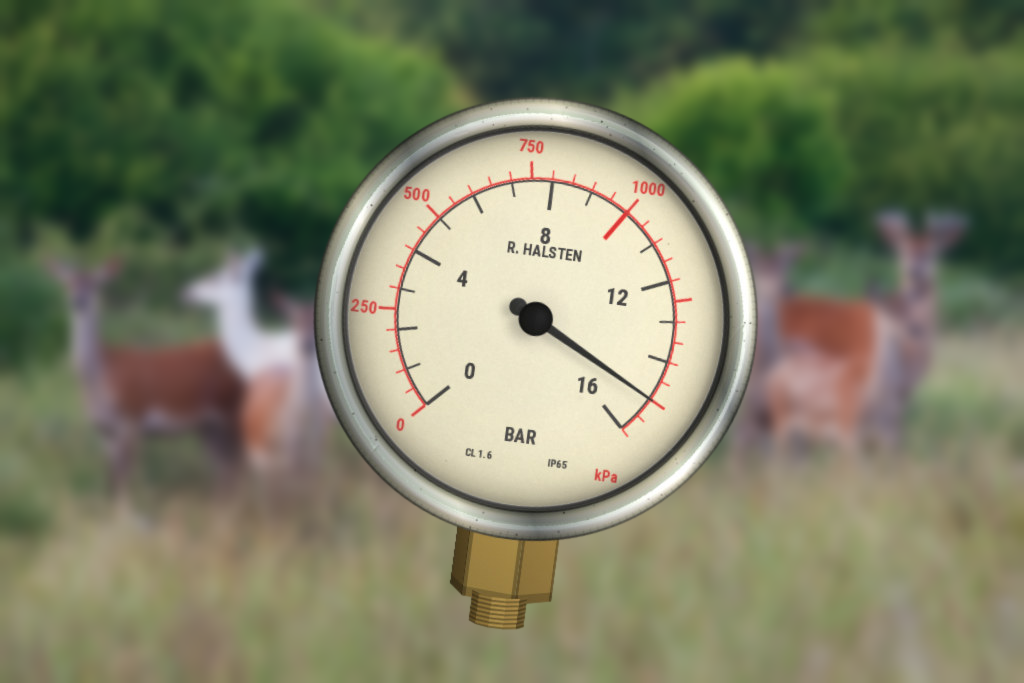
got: 15 bar
